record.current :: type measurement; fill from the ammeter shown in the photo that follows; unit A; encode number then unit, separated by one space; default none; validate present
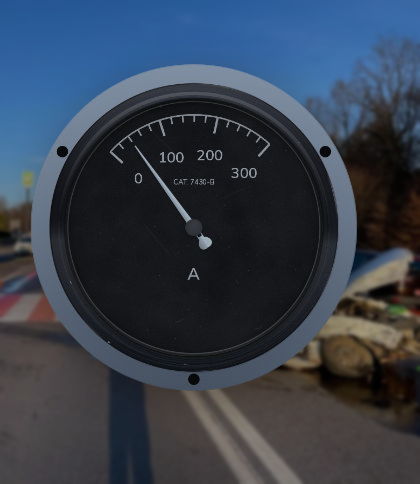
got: 40 A
